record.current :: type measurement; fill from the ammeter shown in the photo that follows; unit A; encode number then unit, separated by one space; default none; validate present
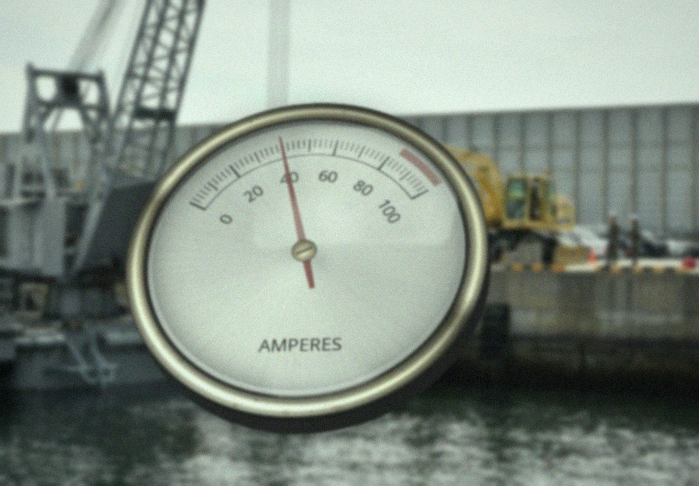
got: 40 A
